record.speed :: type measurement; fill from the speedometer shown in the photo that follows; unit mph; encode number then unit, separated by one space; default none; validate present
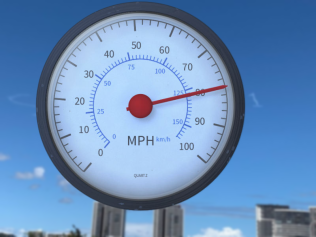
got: 80 mph
